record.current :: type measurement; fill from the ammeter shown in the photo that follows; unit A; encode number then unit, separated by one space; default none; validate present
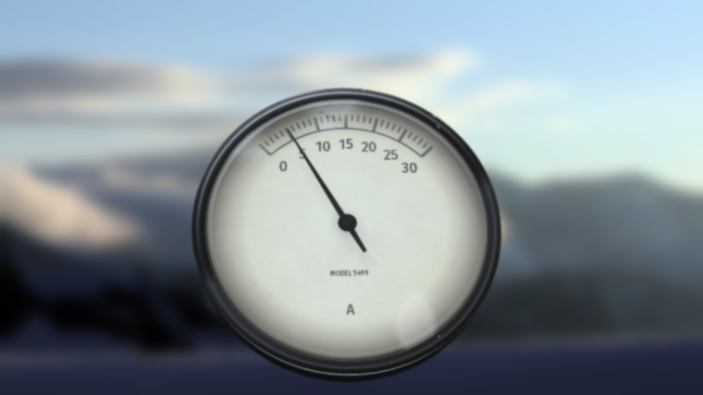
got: 5 A
